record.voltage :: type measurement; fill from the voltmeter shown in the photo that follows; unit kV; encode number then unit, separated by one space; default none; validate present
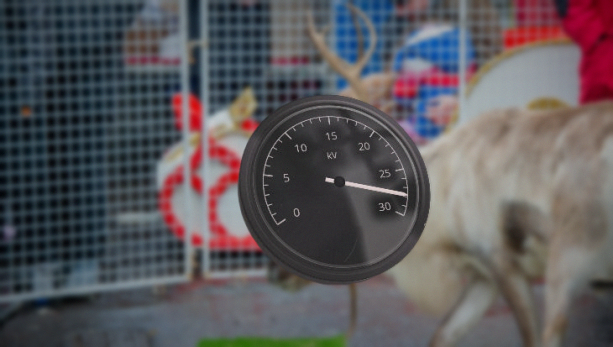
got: 28 kV
